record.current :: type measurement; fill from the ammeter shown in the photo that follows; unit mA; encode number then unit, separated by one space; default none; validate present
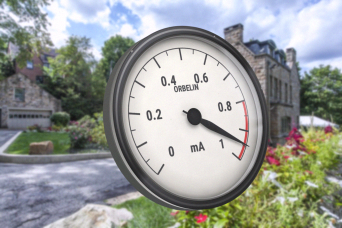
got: 0.95 mA
